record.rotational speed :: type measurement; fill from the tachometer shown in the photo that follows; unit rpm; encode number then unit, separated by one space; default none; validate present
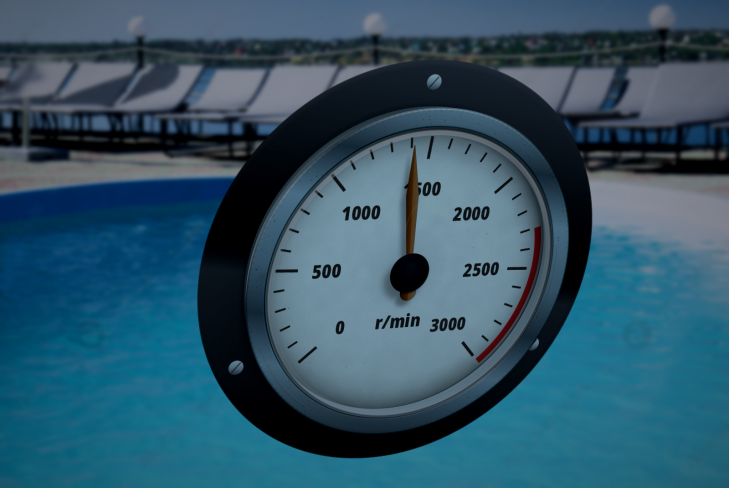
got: 1400 rpm
